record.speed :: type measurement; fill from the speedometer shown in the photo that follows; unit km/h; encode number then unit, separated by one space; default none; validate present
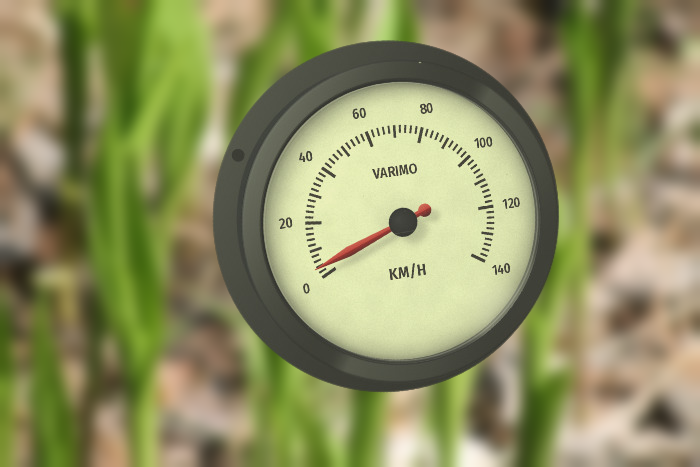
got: 4 km/h
